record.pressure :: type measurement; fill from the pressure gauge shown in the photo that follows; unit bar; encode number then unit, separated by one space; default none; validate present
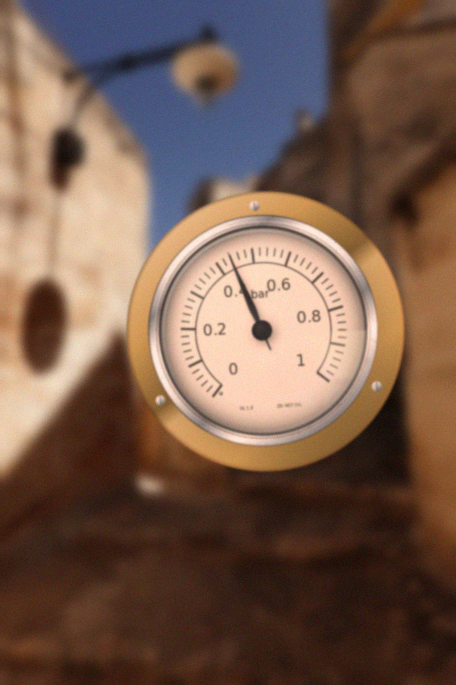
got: 0.44 bar
